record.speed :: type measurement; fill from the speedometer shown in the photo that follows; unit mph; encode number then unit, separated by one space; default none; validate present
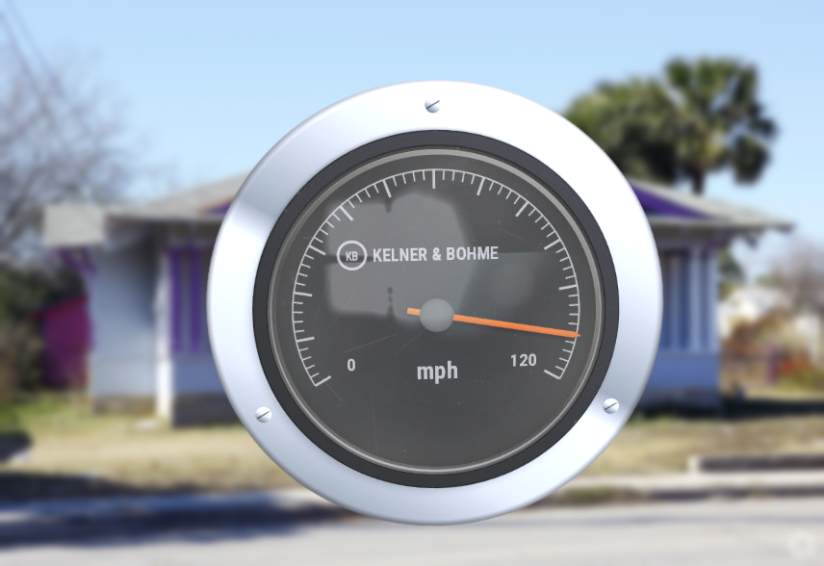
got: 110 mph
